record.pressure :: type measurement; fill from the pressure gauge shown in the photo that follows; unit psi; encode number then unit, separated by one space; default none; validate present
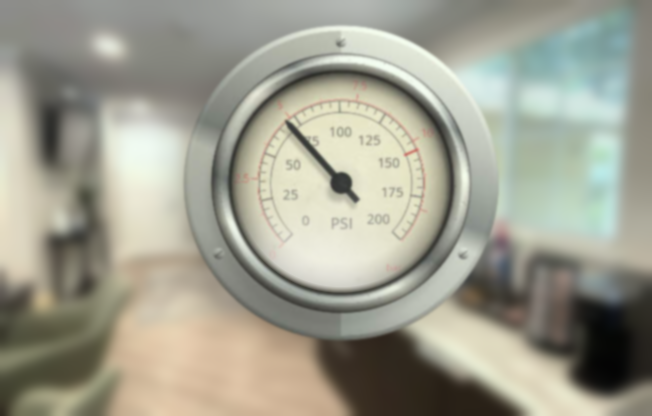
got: 70 psi
